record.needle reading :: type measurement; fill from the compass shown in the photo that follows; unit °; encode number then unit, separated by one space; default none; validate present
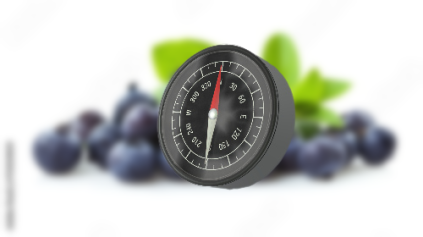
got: 0 °
